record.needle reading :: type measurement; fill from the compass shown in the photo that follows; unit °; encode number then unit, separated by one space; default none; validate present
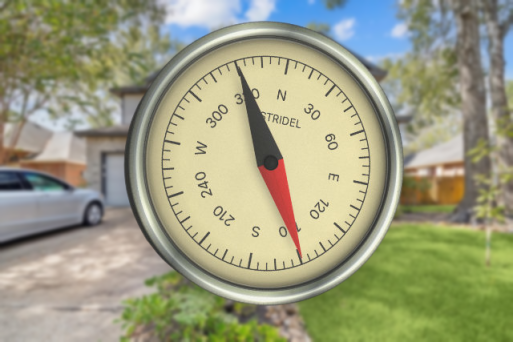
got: 150 °
